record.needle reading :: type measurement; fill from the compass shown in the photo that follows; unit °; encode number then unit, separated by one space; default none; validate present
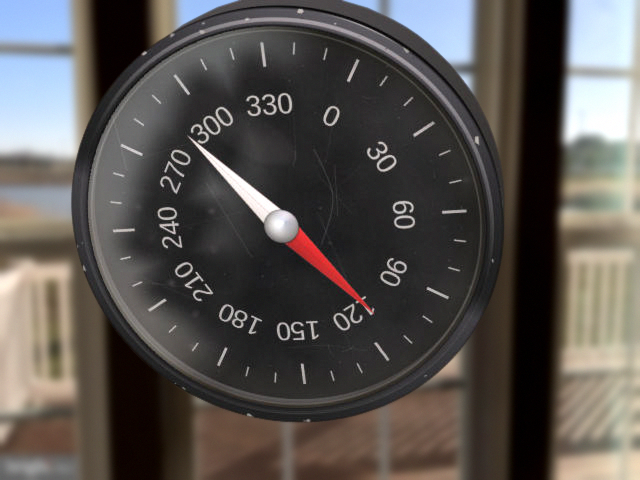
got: 110 °
